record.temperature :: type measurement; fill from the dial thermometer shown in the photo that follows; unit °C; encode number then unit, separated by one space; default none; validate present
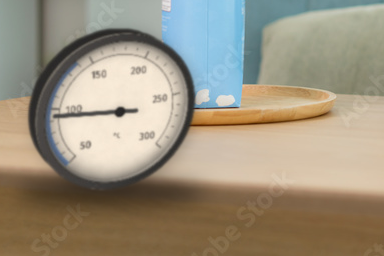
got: 95 °C
